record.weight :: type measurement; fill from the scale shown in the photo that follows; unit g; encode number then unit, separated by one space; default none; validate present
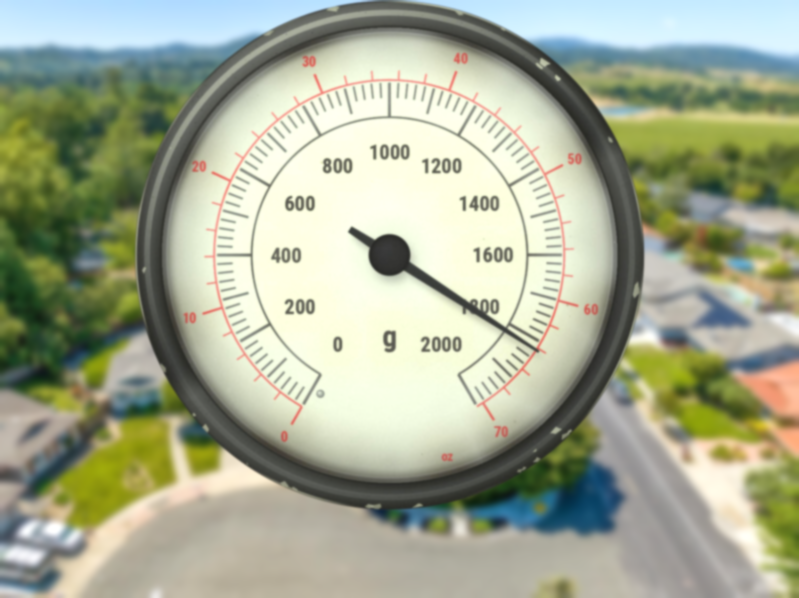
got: 1820 g
